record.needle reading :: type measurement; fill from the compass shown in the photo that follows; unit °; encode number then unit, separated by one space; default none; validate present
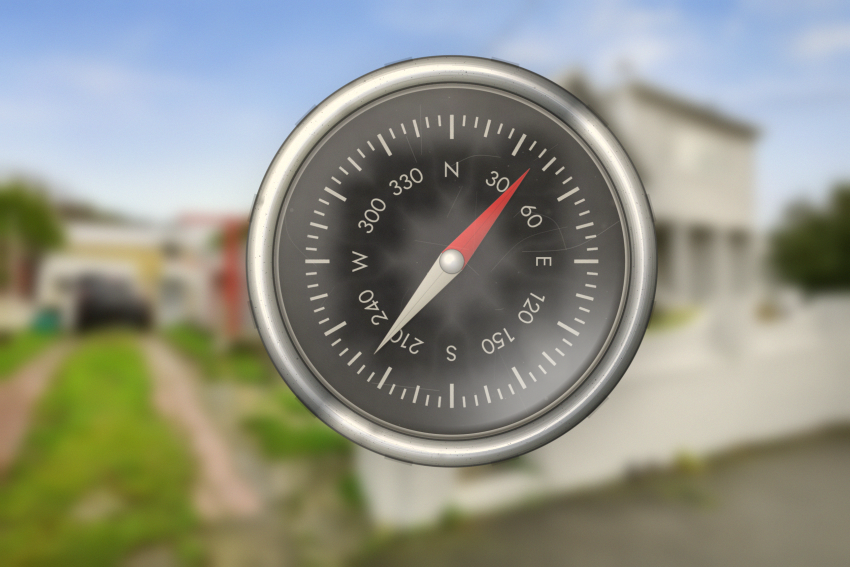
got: 40 °
